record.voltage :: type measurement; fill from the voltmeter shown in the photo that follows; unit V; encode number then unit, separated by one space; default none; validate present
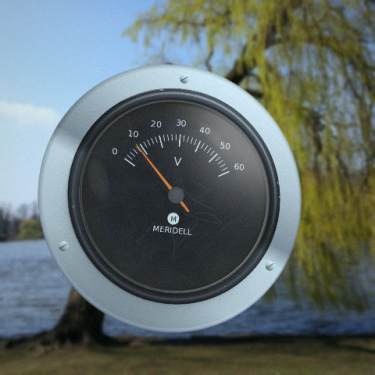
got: 8 V
